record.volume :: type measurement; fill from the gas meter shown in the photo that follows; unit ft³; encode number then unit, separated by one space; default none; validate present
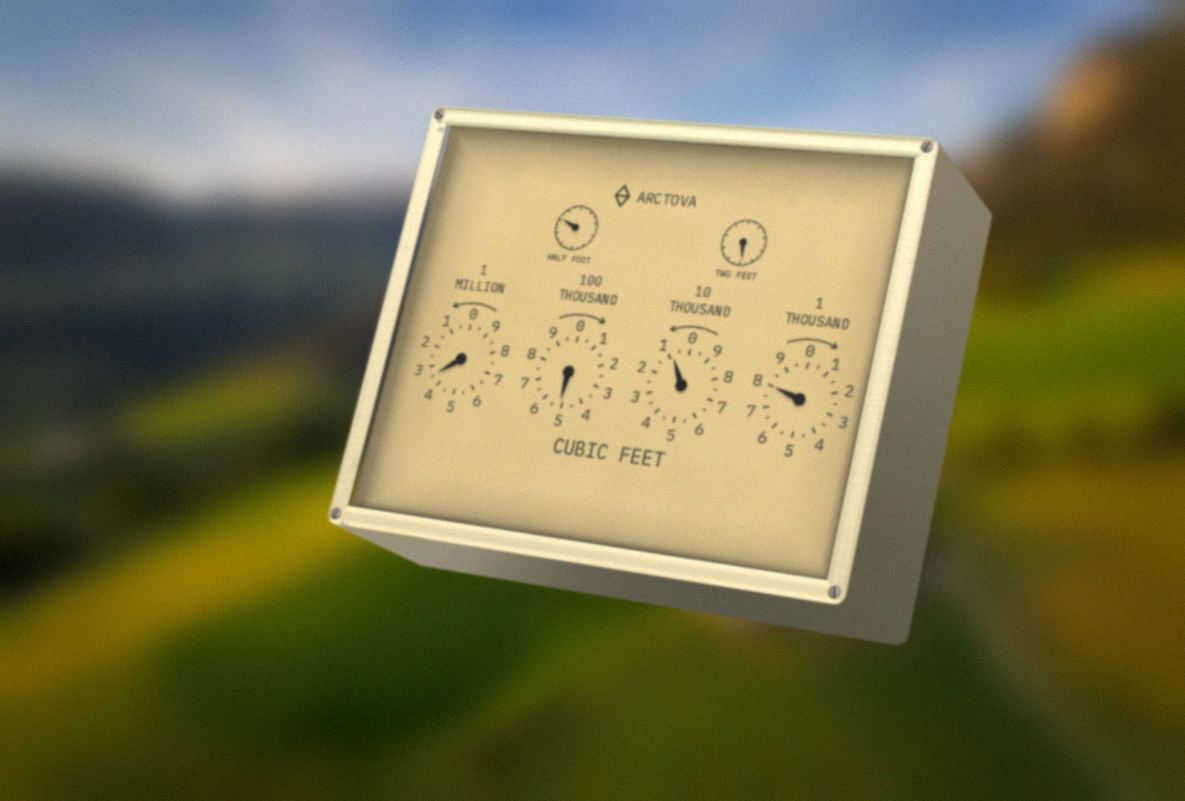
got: 350800 ft³
